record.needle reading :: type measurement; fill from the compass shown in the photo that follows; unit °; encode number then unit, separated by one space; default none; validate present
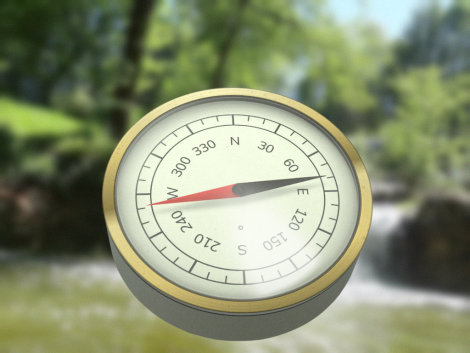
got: 260 °
